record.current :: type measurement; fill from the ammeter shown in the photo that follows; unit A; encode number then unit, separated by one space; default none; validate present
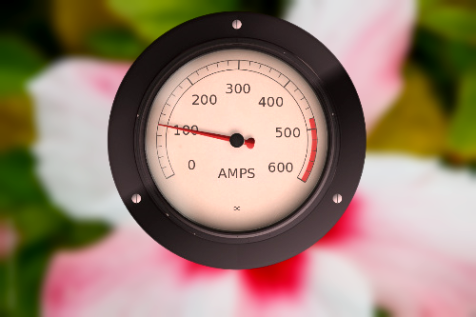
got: 100 A
